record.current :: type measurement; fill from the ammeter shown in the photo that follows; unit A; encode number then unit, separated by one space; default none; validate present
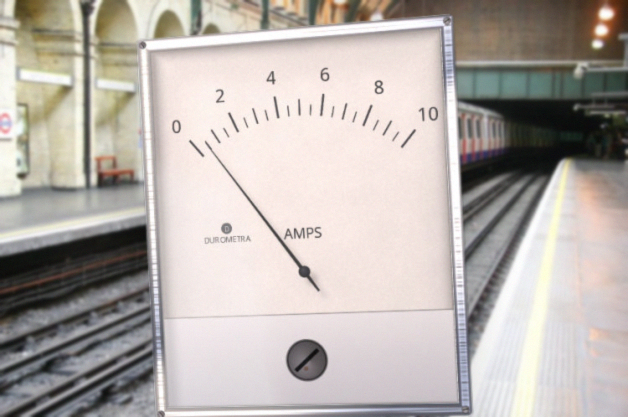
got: 0.5 A
